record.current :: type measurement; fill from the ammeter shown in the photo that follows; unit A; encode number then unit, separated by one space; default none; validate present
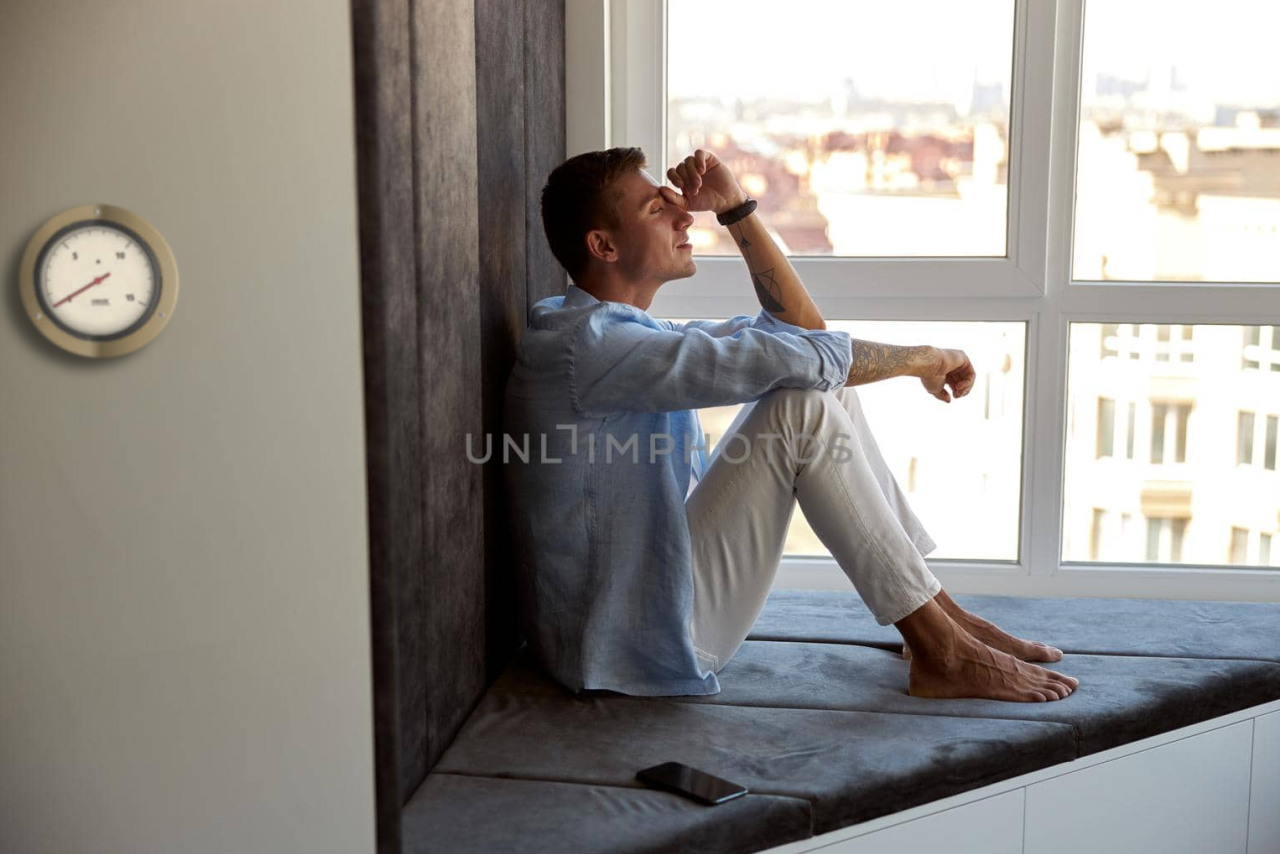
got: 0 A
